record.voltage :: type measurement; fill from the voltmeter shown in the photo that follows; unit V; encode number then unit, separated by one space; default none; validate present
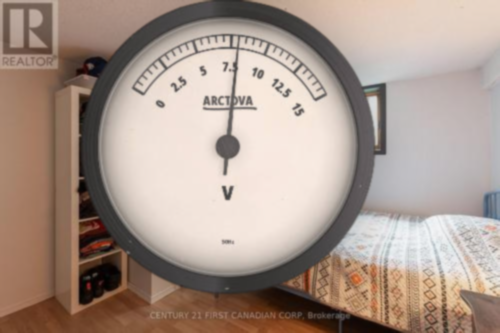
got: 8 V
